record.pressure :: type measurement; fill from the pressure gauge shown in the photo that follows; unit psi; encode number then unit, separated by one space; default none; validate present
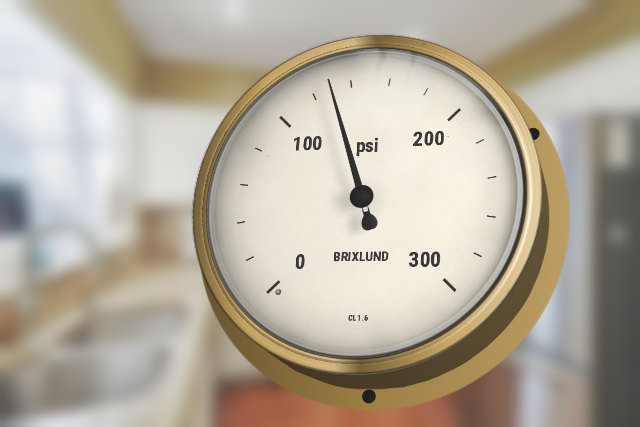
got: 130 psi
